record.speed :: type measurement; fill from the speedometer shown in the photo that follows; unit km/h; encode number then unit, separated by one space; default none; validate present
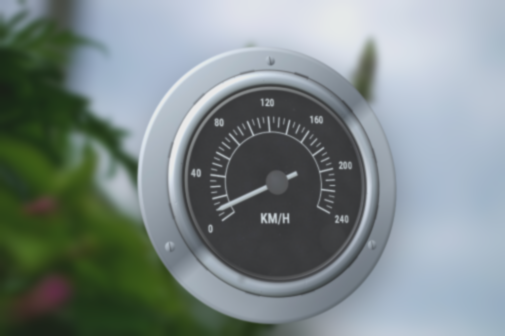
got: 10 km/h
